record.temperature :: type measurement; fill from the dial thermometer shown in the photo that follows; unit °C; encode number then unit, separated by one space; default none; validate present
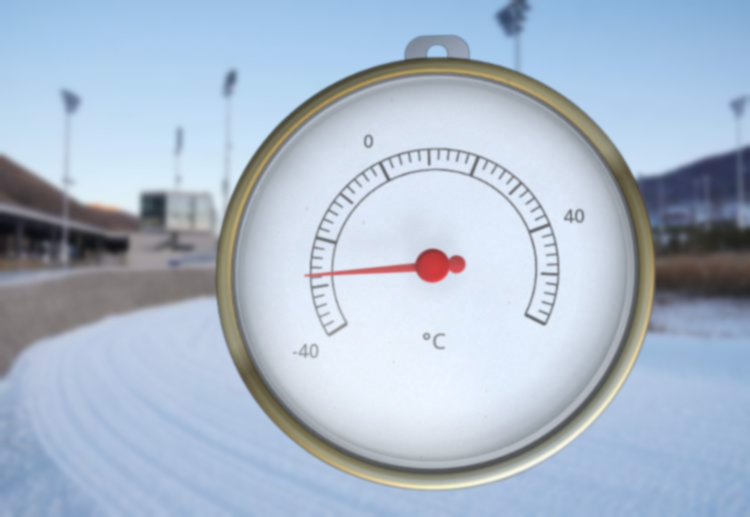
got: -28 °C
